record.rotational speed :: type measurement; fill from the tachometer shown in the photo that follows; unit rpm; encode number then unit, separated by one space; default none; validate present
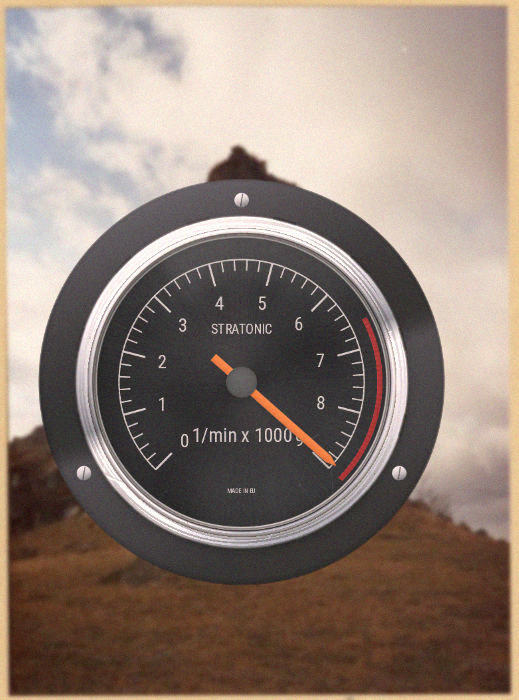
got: 8900 rpm
